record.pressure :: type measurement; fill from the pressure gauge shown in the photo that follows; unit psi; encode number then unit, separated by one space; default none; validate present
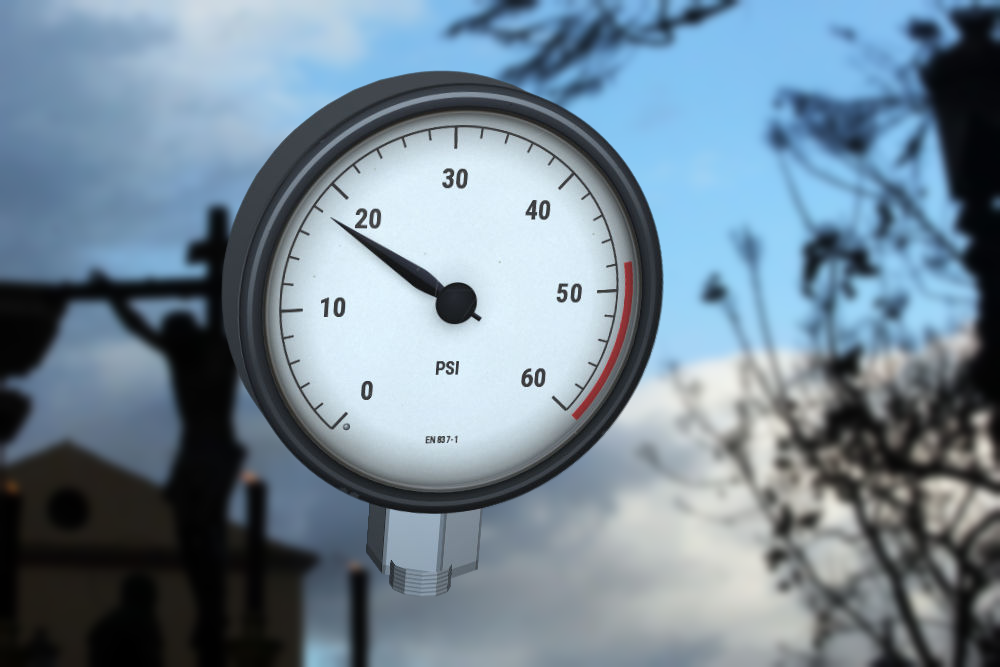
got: 18 psi
